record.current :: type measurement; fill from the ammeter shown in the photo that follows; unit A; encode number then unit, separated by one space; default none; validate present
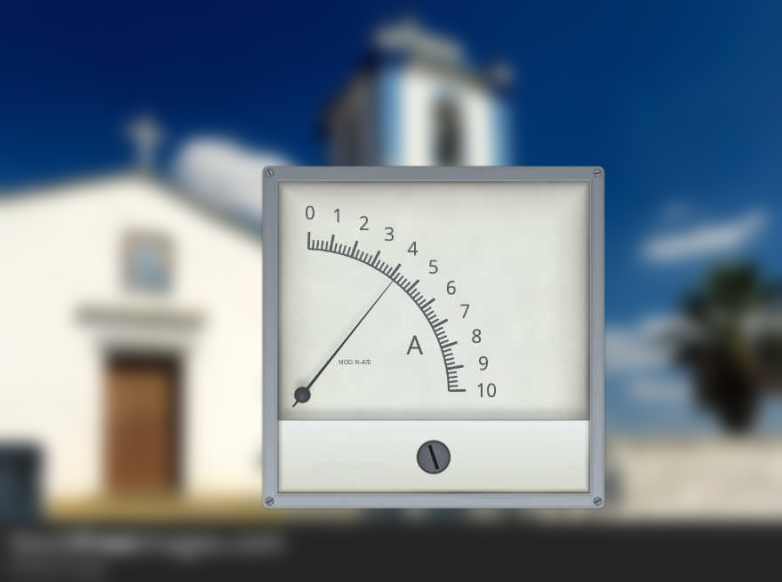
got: 4.2 A
